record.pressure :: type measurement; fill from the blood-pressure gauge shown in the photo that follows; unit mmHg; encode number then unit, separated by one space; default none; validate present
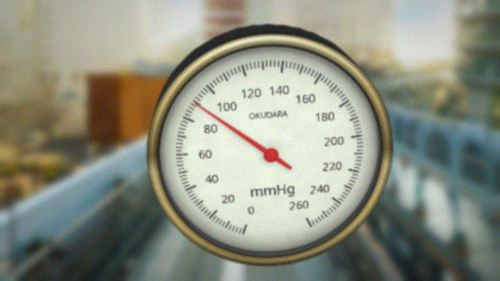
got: 90 mmHg
